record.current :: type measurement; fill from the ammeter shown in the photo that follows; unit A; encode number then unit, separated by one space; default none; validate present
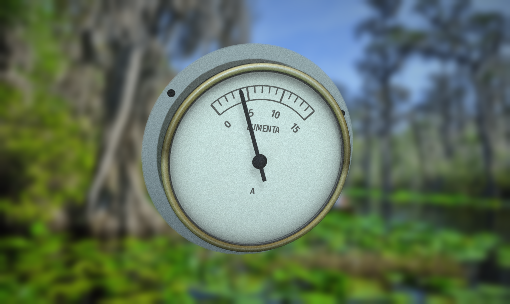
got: 4 A
